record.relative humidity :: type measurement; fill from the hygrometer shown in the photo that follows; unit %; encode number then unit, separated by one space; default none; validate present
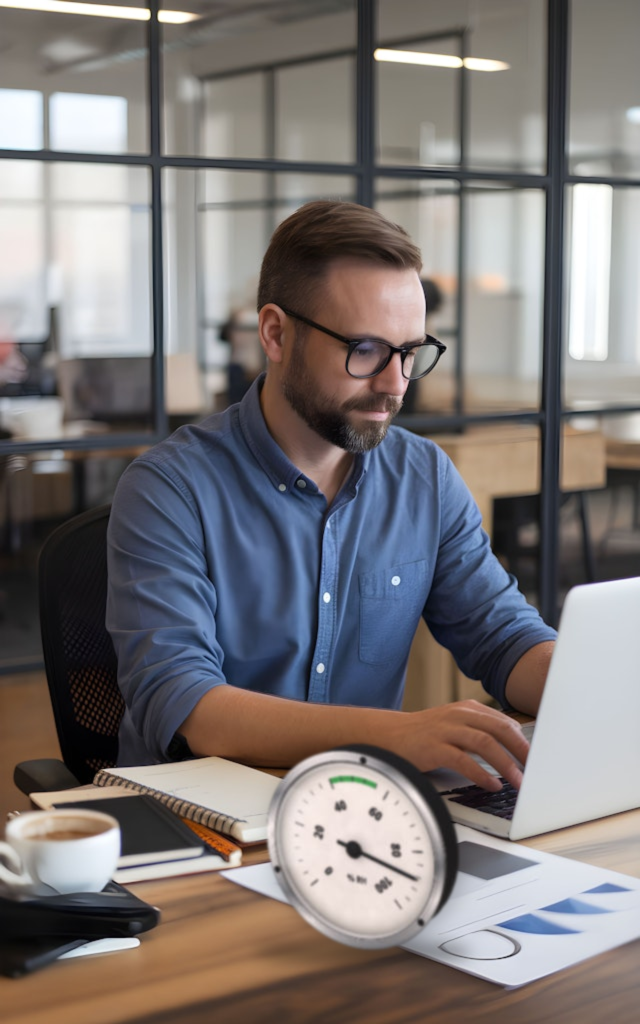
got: 88 %
